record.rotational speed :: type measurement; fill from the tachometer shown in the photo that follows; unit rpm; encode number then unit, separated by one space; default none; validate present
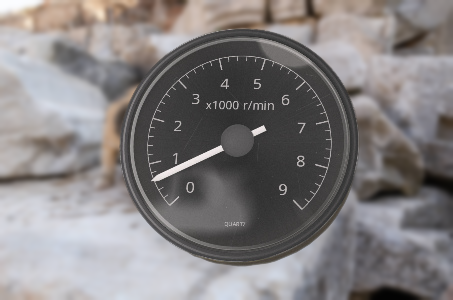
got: 600 rpm
